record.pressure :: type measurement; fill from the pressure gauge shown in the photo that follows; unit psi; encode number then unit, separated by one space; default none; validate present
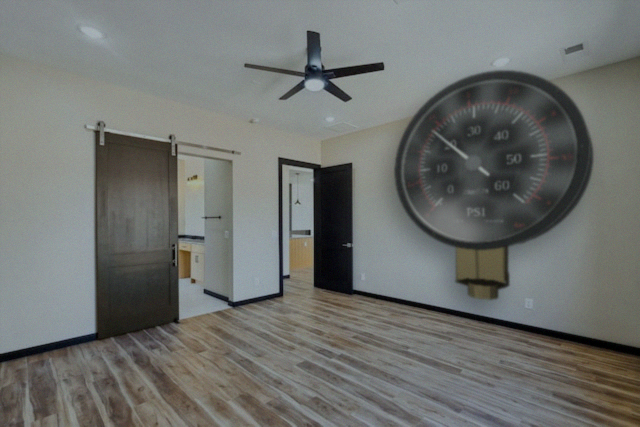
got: 20 psi
